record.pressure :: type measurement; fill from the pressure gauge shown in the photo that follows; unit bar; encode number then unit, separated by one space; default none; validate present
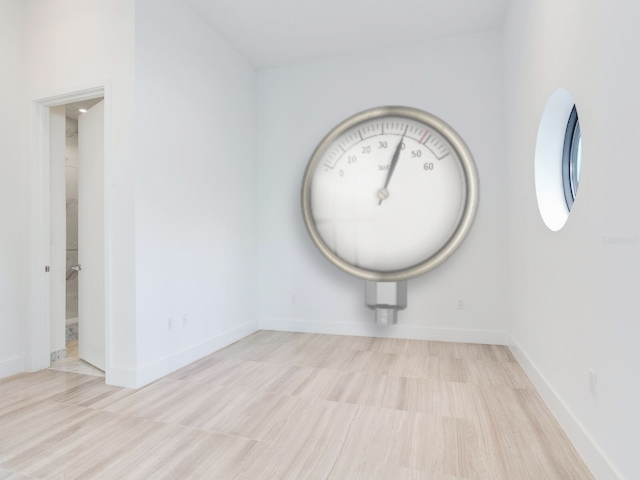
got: 40 bar
